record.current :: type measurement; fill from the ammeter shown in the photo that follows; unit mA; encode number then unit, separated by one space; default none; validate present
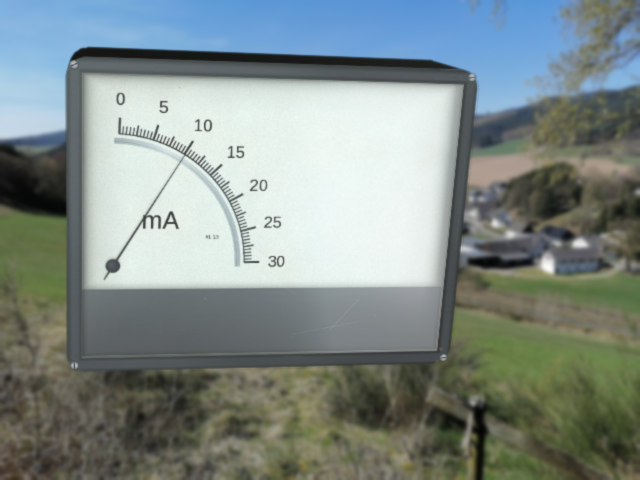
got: 10 mA
